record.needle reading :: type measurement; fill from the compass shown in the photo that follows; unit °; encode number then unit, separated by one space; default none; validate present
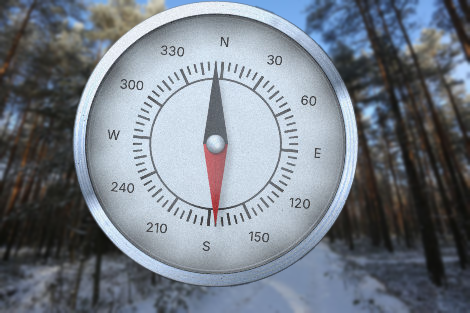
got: 175 °
